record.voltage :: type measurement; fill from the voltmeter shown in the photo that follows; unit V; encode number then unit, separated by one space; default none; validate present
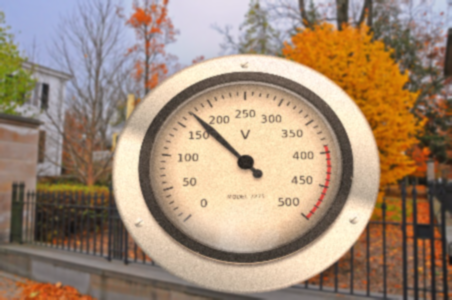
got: 170 V
